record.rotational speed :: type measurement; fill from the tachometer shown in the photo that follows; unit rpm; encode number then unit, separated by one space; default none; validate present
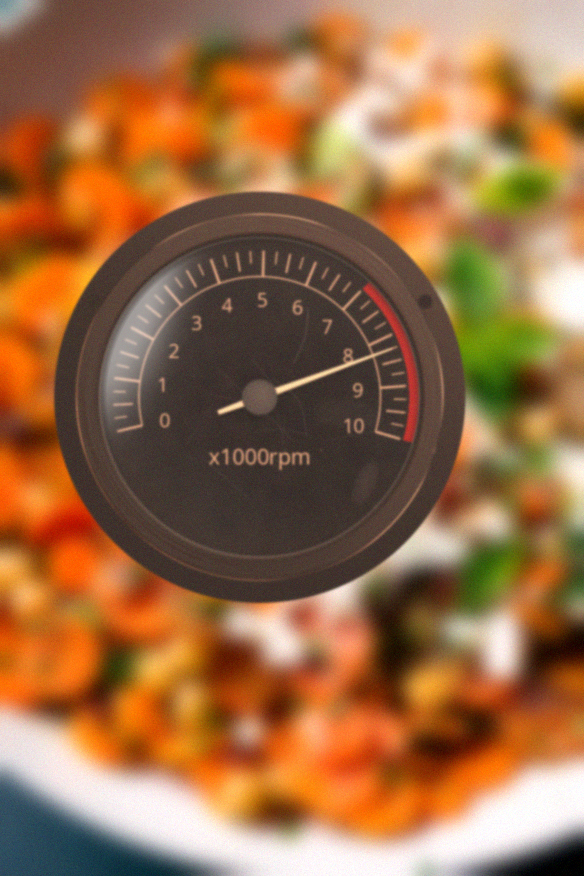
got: 8250 rpm
